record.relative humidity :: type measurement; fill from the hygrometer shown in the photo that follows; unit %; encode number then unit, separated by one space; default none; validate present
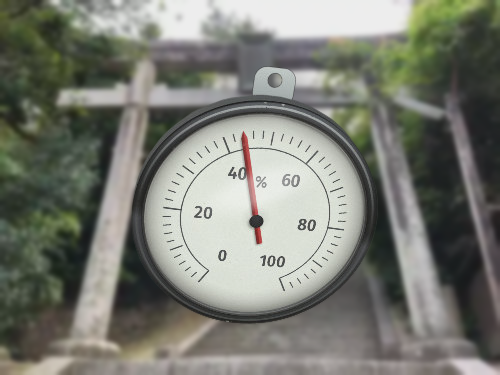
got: 44 %
